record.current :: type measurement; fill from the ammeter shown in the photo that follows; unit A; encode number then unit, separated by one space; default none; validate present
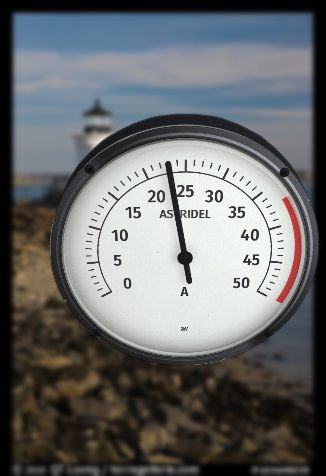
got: 23 A
